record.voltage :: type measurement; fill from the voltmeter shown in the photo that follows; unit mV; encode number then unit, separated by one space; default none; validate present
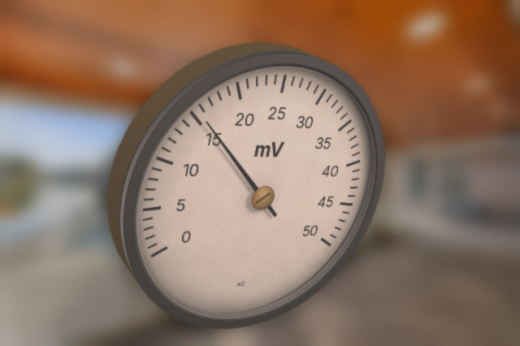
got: 15.5 mV
